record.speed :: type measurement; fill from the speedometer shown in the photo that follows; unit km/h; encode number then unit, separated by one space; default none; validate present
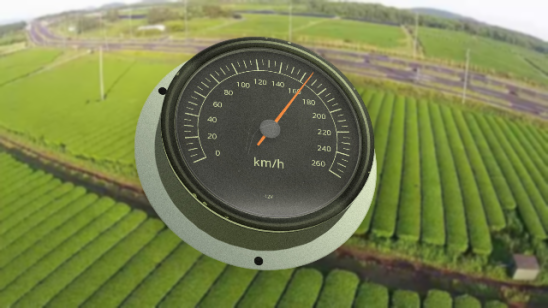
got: 165 km/h
